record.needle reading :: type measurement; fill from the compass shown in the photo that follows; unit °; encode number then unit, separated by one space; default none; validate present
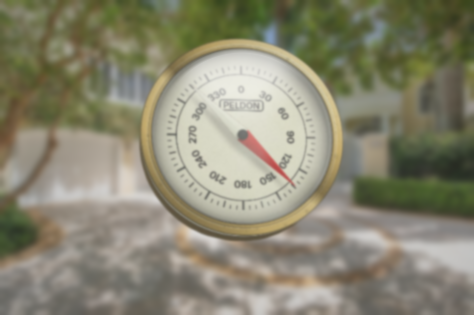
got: 135 °
